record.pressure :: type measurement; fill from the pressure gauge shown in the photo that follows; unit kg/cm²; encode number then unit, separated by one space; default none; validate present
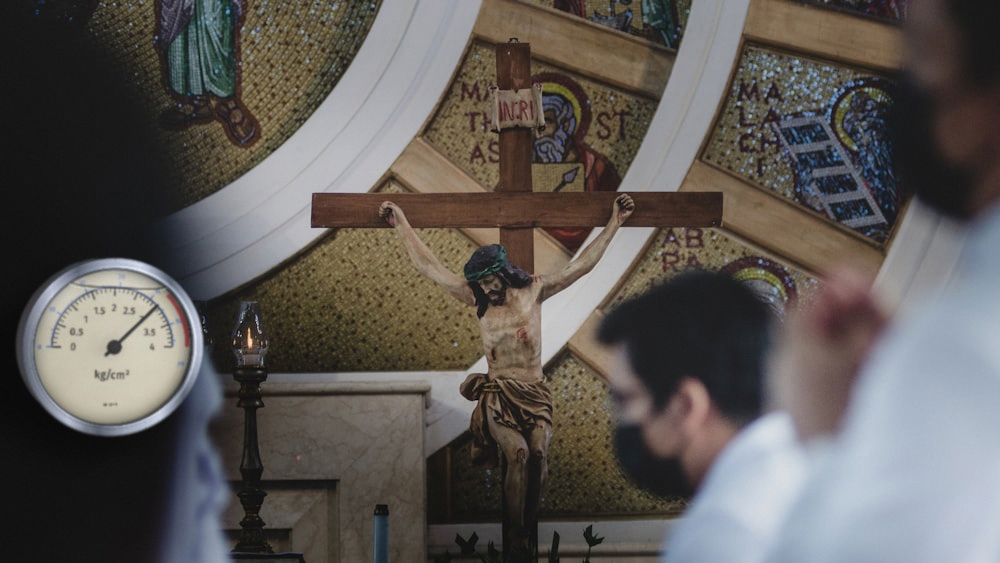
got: 3 kg/cm²
